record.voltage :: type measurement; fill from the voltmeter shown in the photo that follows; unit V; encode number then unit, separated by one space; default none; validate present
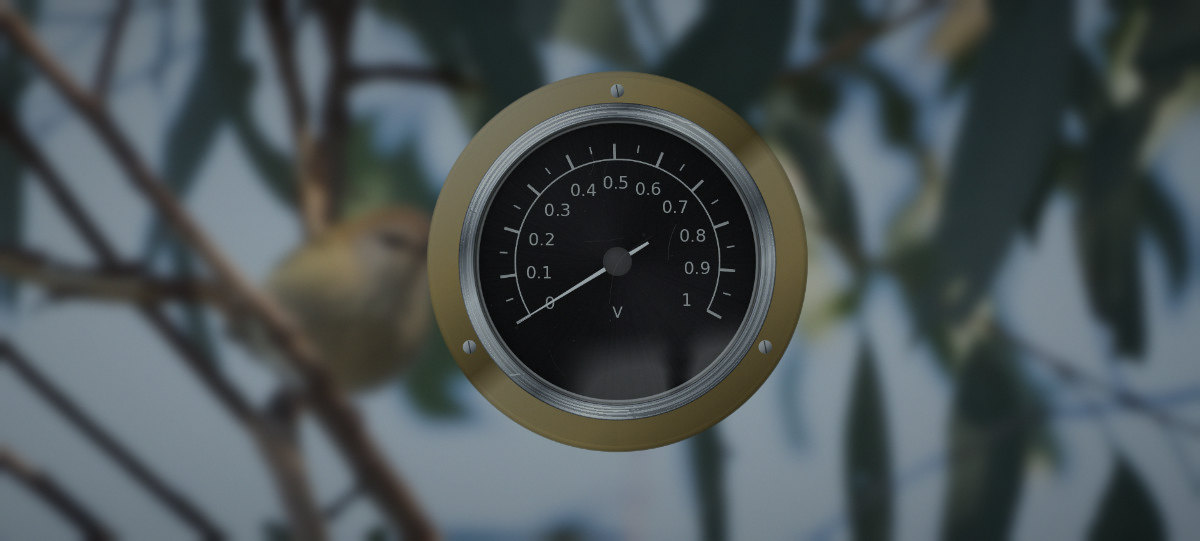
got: 0 V
